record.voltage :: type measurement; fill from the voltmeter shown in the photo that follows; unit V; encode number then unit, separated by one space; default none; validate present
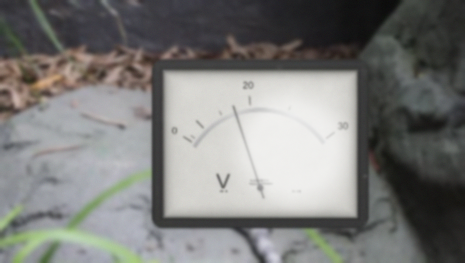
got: 17.5 V
